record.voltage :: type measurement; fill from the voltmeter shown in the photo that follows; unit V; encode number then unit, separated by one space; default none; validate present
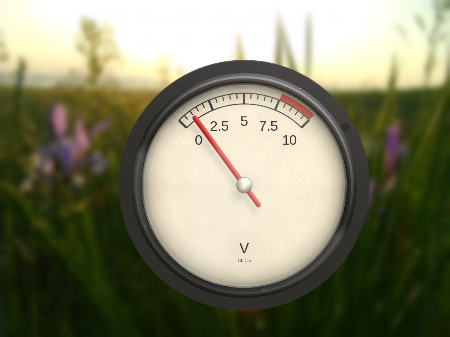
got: 1 V
